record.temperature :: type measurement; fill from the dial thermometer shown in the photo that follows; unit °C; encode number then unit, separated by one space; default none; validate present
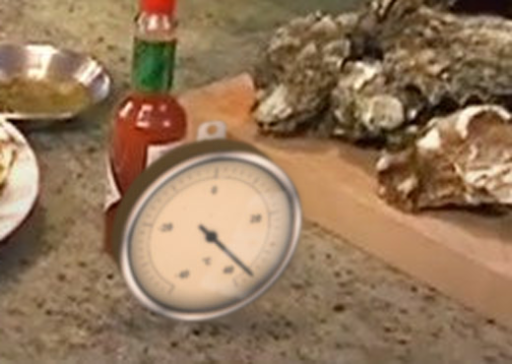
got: 36 °C
